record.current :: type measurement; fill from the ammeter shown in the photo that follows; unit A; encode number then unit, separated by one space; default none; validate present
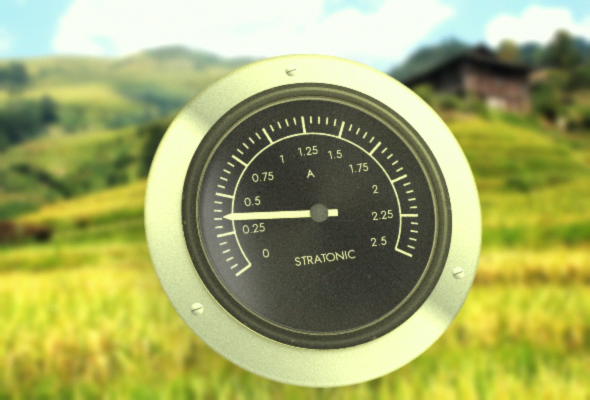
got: 0.35 A
